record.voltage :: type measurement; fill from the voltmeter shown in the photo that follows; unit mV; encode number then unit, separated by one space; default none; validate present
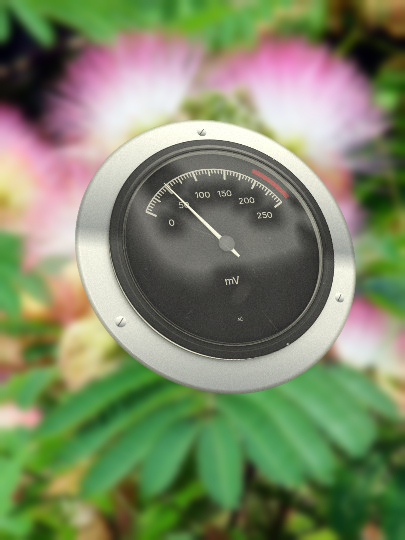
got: 50 mV
